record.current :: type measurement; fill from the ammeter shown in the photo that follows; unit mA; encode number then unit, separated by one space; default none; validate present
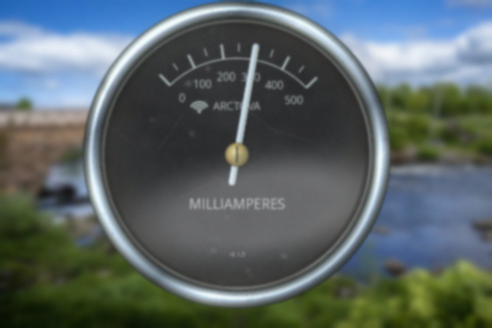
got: 300 mA
